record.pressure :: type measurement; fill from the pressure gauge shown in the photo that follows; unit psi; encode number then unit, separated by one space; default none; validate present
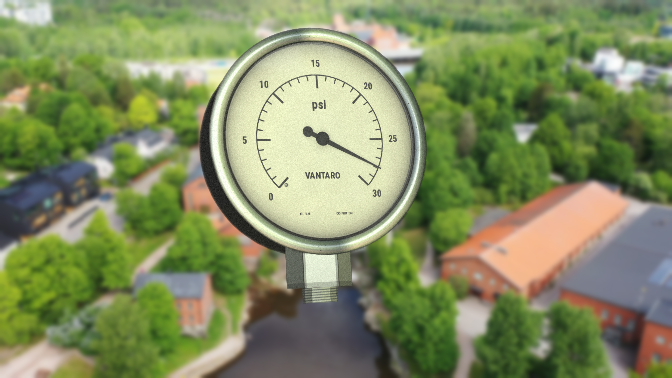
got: 28 psi
